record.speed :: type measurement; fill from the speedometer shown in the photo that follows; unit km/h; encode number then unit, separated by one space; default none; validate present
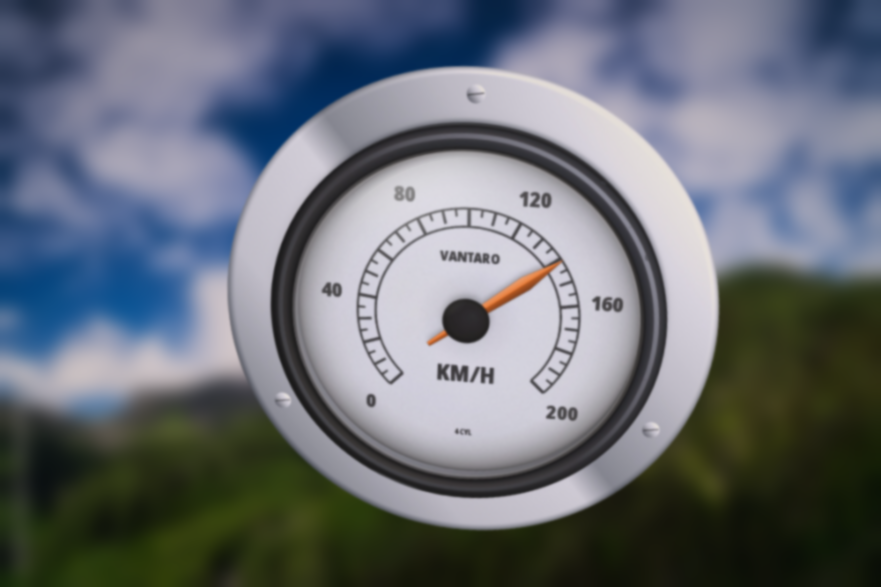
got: 140 km/h
